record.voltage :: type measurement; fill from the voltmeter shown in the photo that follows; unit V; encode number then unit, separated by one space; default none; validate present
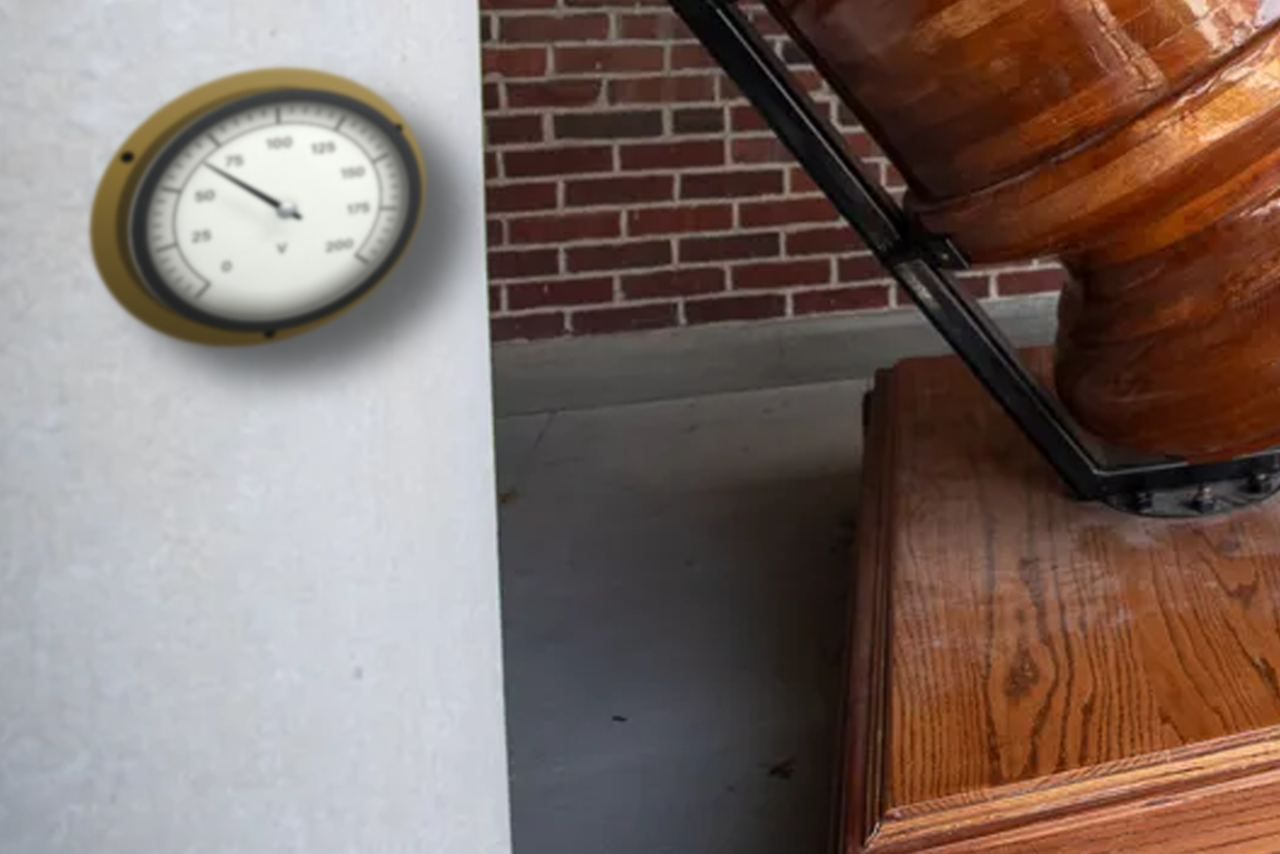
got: 65 V
